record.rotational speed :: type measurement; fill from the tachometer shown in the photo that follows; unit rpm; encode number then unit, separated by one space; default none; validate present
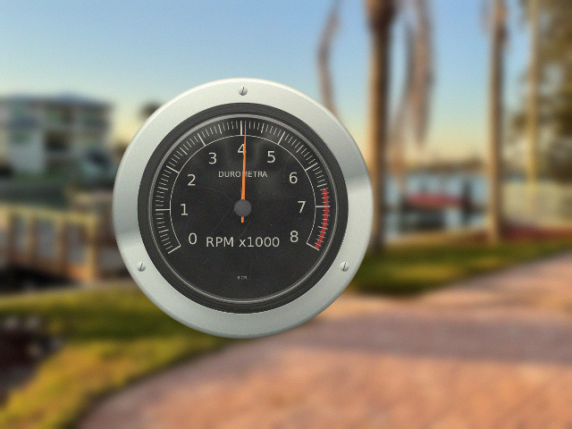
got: 4100 rpm
